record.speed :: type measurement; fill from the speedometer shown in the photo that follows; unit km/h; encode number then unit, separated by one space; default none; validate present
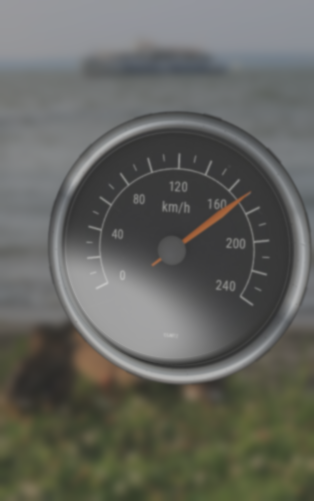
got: 170 km/h
